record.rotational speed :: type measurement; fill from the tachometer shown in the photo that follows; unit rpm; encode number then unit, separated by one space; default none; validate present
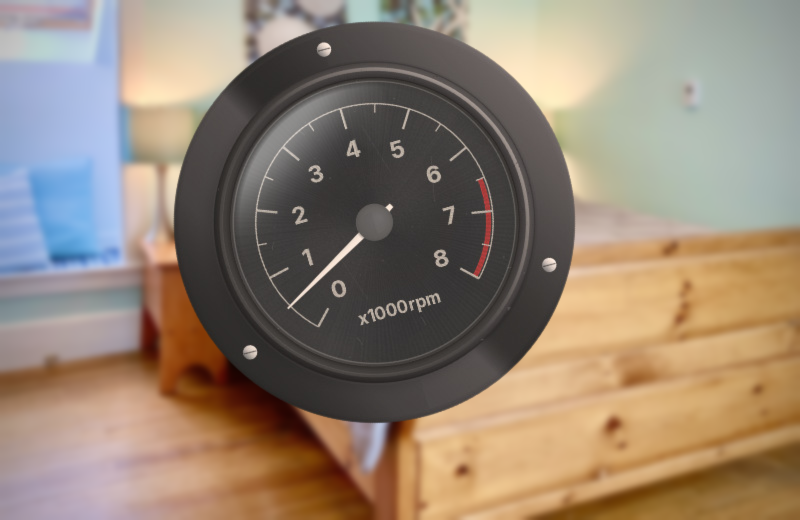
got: 500 rpm
